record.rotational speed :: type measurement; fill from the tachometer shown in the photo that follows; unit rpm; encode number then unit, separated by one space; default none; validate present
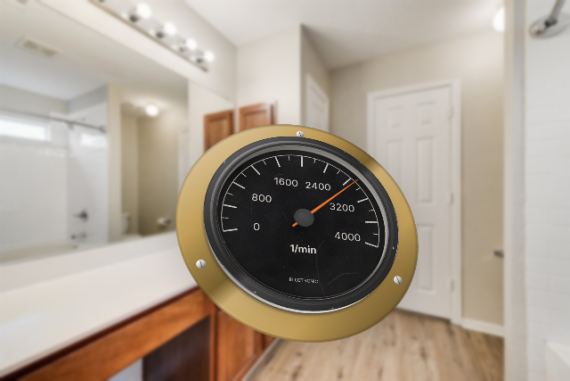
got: 2900 rpm
